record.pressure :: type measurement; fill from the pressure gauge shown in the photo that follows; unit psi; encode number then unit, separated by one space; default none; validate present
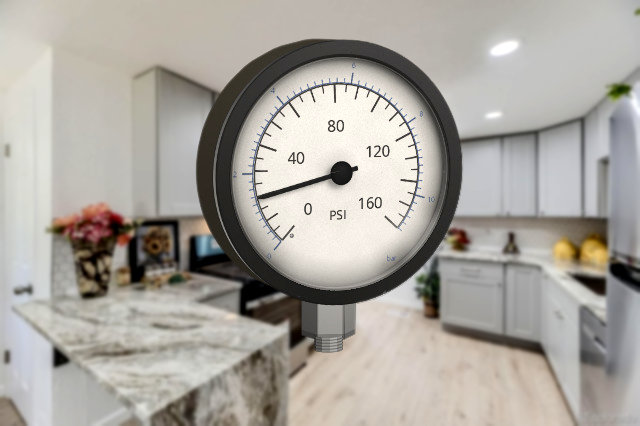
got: 20 psi
